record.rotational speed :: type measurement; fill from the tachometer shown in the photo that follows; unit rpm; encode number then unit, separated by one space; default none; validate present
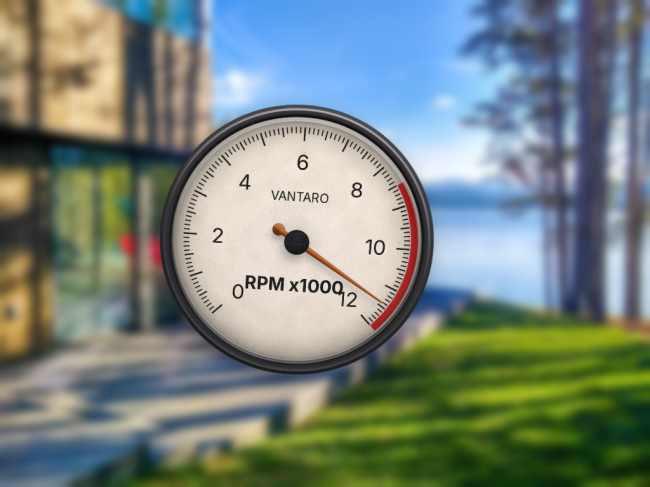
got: 11400 rpm
